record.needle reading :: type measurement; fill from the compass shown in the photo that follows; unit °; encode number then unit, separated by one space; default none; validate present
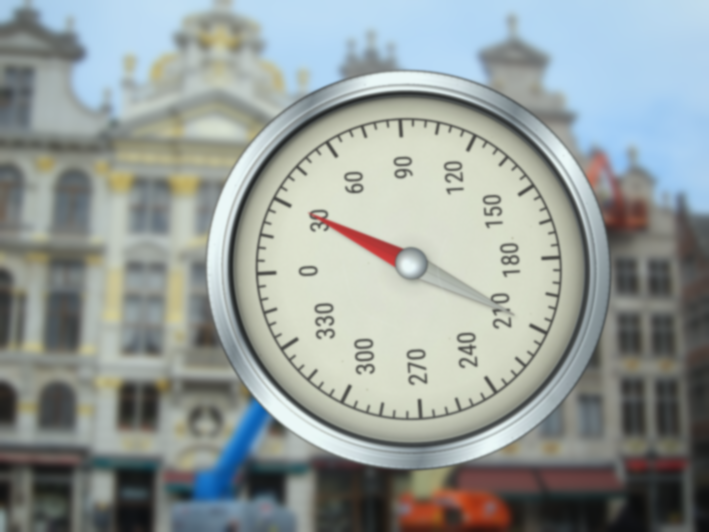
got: 30 °
